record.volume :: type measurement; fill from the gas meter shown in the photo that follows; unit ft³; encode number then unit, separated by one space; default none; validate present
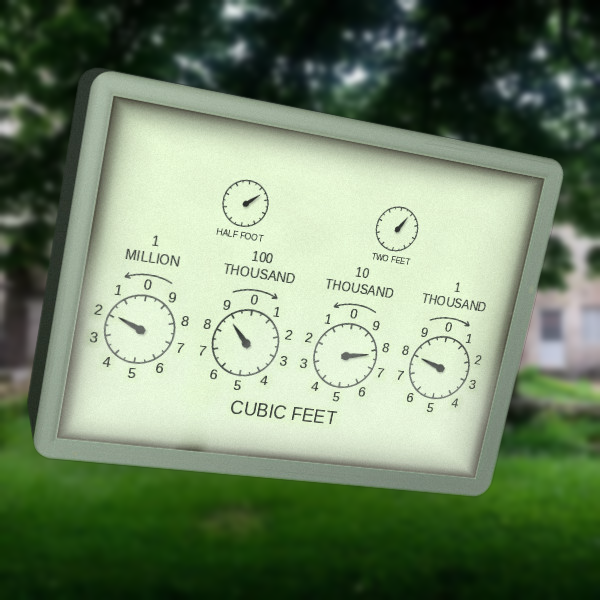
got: 187800 ft³
